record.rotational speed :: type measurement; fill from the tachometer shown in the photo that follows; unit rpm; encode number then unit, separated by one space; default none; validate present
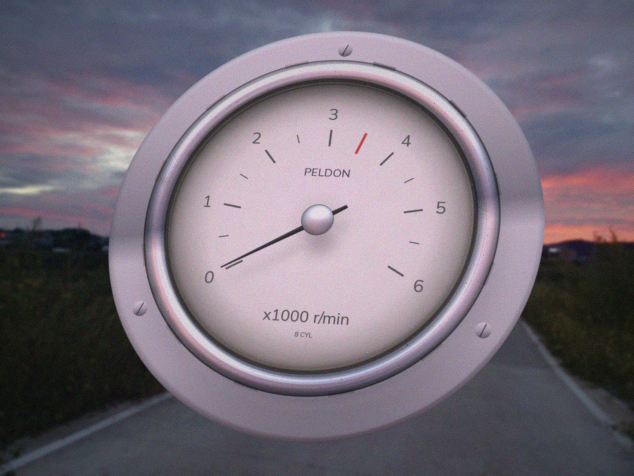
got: 0 rpm
